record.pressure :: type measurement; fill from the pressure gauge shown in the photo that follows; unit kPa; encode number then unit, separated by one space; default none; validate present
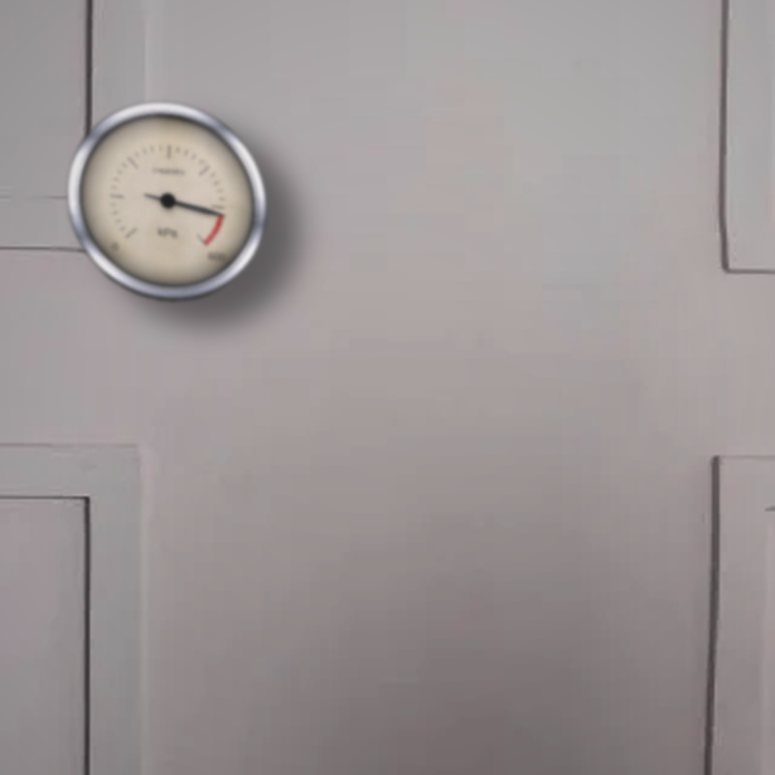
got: 520 kPa
